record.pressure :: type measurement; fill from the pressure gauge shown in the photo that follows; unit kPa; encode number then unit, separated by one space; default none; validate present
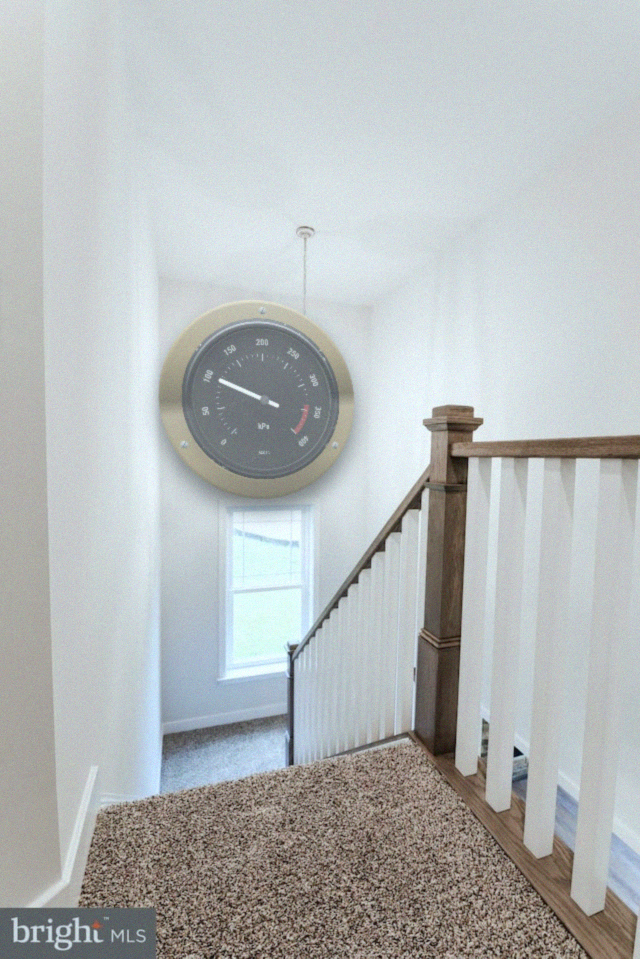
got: 100 kPa
